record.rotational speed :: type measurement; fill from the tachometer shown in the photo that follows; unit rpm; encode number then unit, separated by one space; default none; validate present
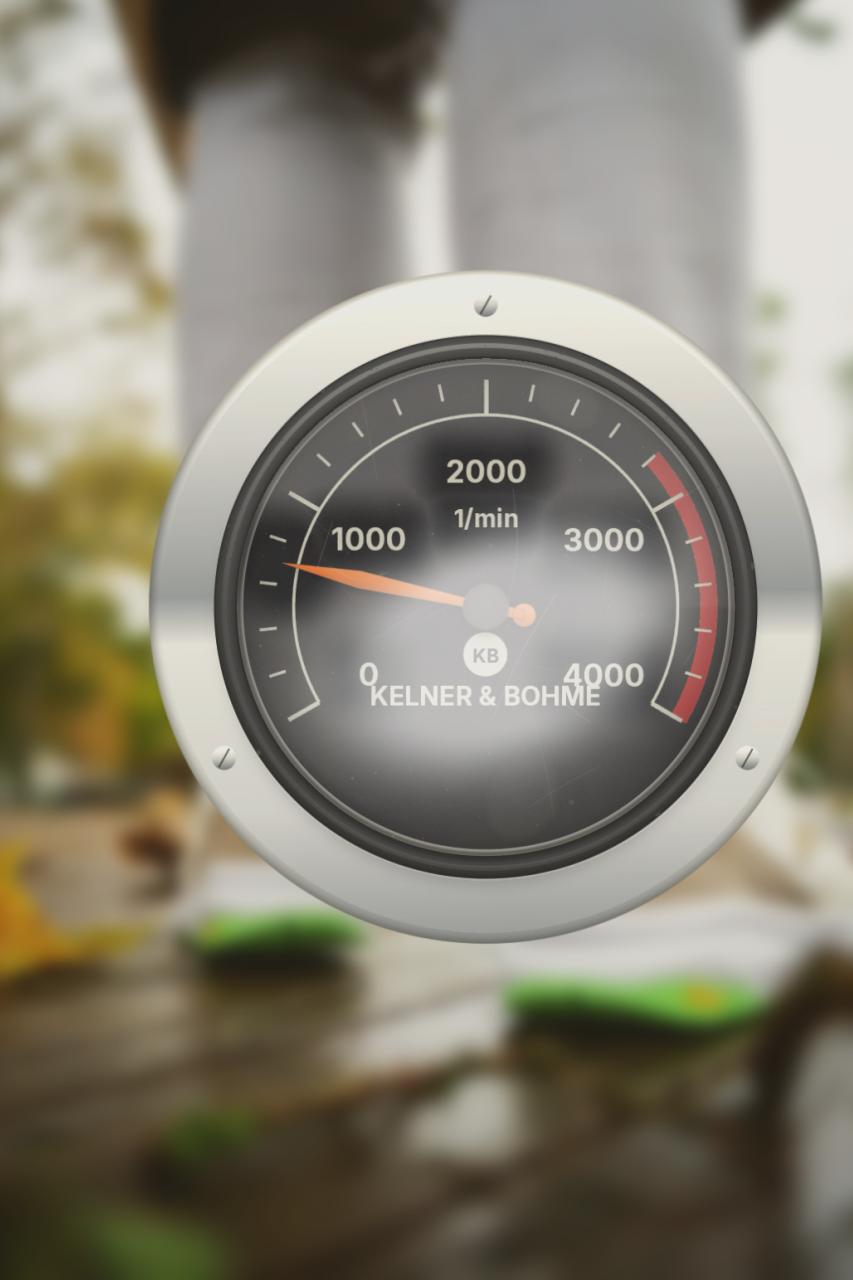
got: 700 rpm
